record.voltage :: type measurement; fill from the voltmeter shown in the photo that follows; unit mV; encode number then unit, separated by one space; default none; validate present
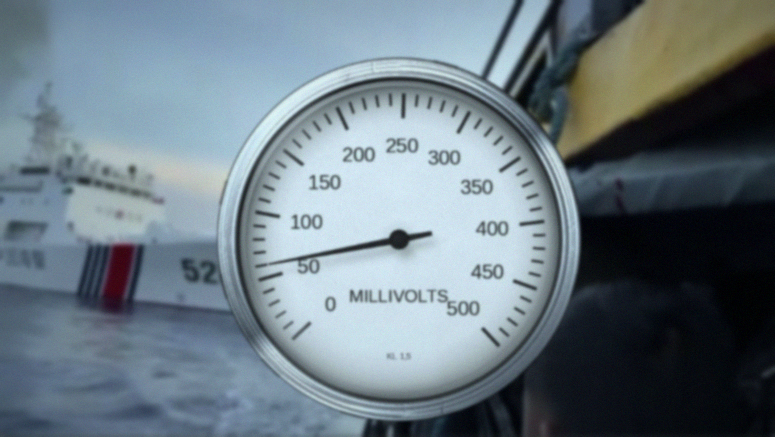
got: 60 mV
